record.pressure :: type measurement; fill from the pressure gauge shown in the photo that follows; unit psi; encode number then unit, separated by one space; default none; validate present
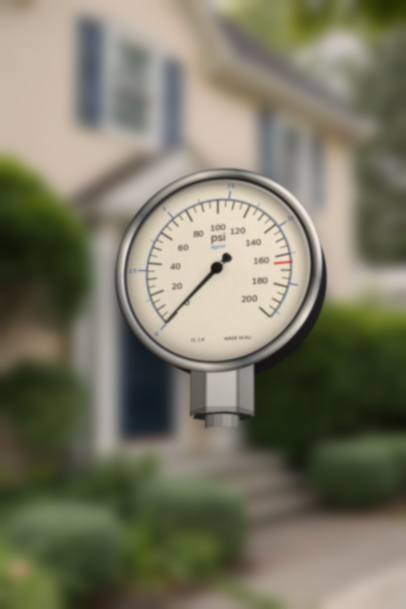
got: 0 psi
